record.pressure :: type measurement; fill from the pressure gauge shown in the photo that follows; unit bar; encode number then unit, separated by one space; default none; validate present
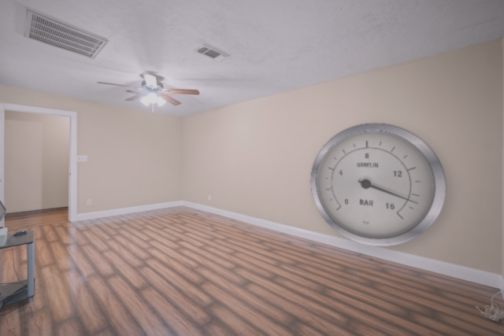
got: 14.5 bar
